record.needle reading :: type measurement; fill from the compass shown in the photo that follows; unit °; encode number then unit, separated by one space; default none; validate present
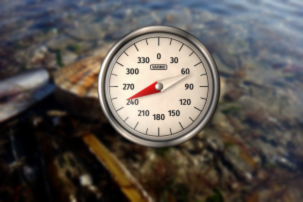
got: 247.5 °
